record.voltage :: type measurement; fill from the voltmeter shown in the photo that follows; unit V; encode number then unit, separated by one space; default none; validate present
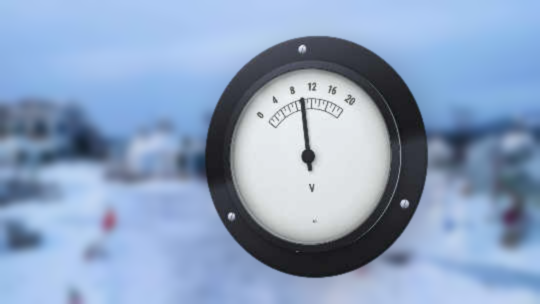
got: 10 V
